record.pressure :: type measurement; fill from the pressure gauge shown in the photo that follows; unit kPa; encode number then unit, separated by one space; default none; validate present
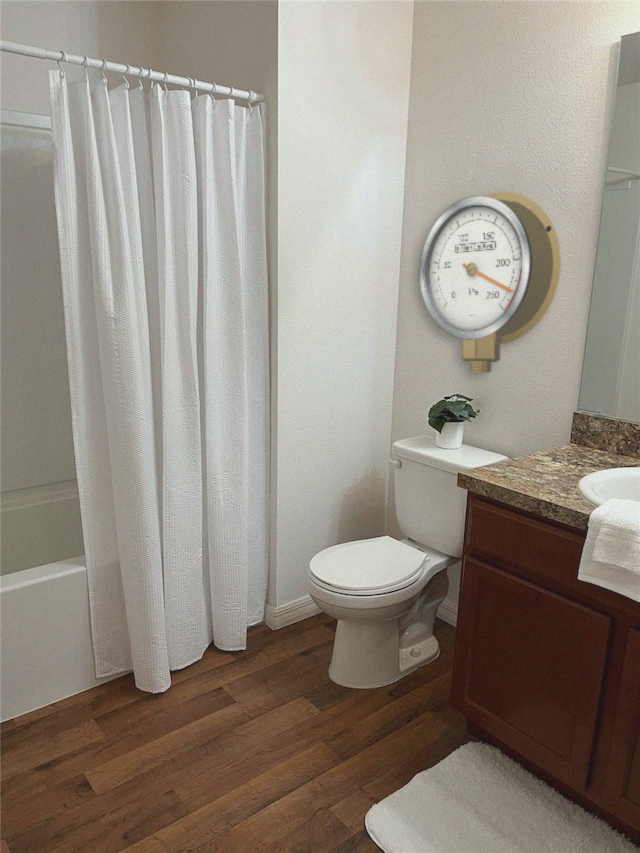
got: 230 kPa
